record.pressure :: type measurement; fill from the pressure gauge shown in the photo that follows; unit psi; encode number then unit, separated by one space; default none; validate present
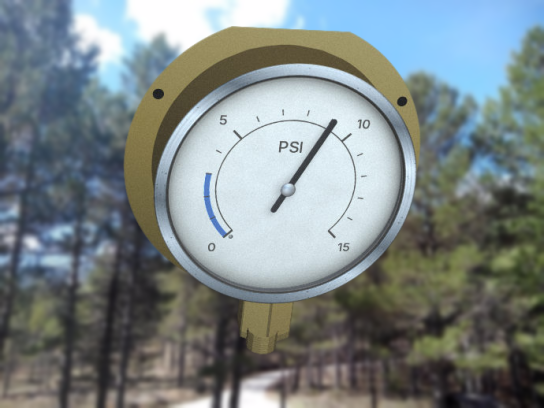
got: 9 psi
